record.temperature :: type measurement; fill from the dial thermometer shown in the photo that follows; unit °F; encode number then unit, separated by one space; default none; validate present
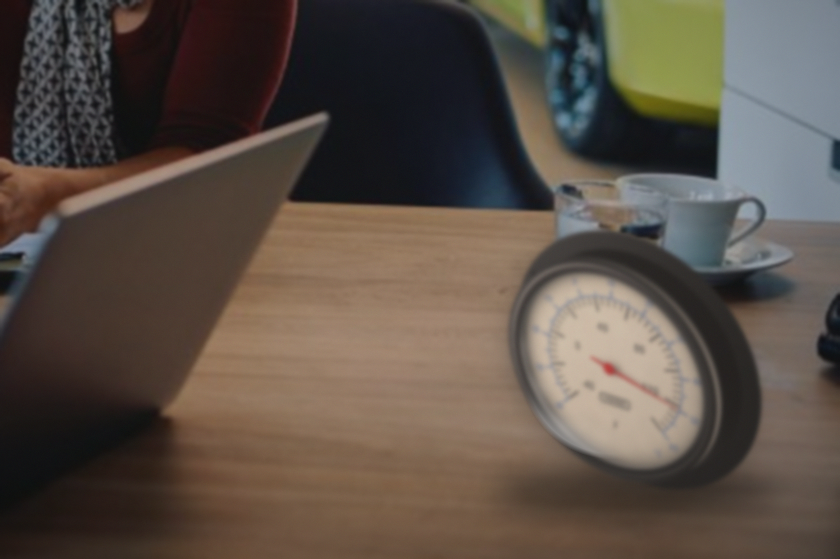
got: 120 °F
